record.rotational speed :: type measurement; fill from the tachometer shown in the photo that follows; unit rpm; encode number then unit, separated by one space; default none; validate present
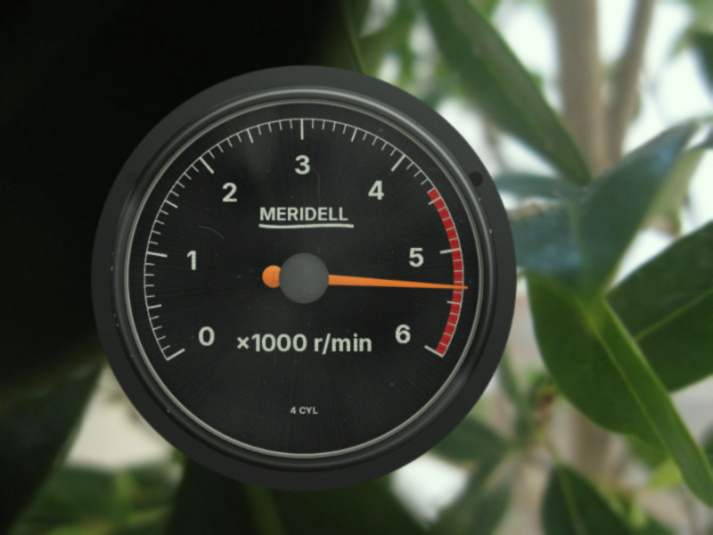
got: 5350 rpm
